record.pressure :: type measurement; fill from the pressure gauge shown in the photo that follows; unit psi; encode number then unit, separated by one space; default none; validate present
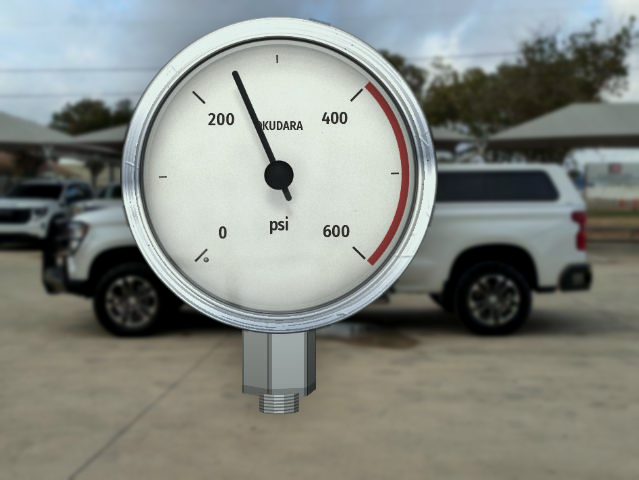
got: 250 psi
